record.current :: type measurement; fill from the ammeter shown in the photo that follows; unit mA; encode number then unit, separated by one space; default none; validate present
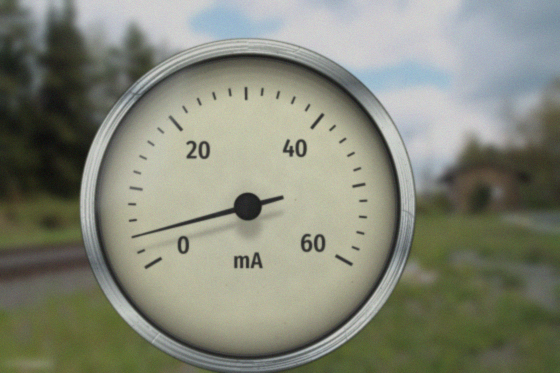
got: 4 mA
